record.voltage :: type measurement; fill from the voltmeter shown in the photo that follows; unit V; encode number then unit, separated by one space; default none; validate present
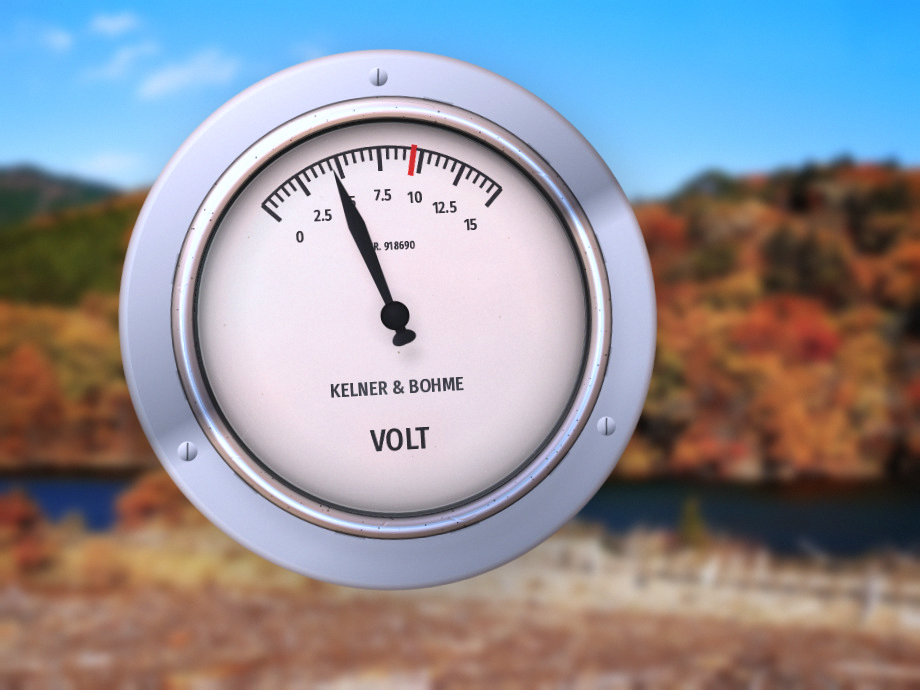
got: 4.5 V
